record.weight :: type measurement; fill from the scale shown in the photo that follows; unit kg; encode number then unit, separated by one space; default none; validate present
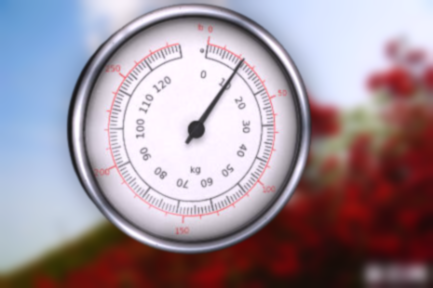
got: 10 kg
